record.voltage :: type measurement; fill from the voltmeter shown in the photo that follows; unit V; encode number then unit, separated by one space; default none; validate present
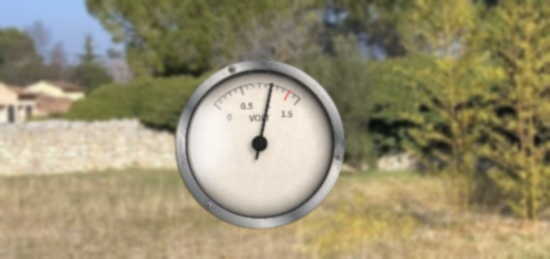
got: 1 V
